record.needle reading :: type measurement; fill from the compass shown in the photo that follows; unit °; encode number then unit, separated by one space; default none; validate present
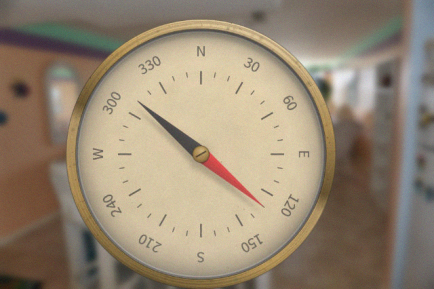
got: 130 °
